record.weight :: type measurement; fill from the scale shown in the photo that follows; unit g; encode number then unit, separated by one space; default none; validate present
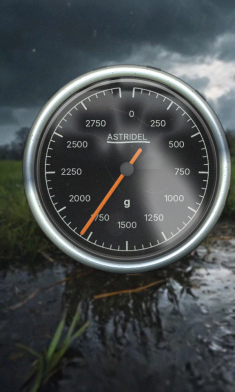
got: 1800 g
